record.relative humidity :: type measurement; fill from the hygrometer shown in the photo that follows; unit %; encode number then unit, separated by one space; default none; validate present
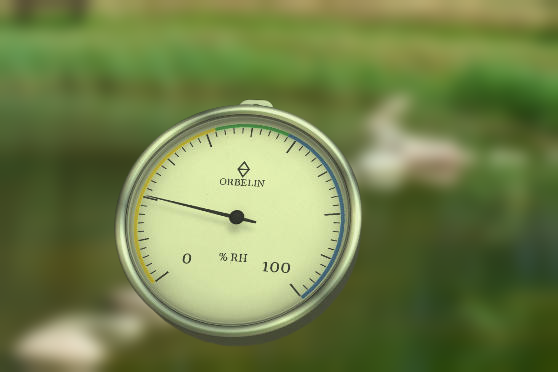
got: 20 %
